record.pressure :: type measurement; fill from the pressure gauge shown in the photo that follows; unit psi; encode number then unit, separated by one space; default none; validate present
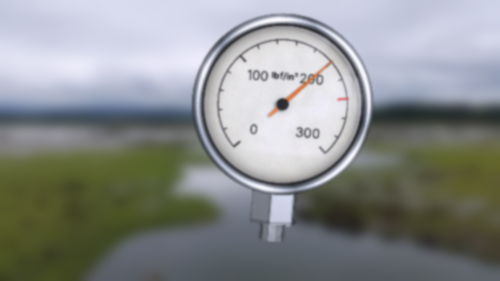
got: 200 psi
